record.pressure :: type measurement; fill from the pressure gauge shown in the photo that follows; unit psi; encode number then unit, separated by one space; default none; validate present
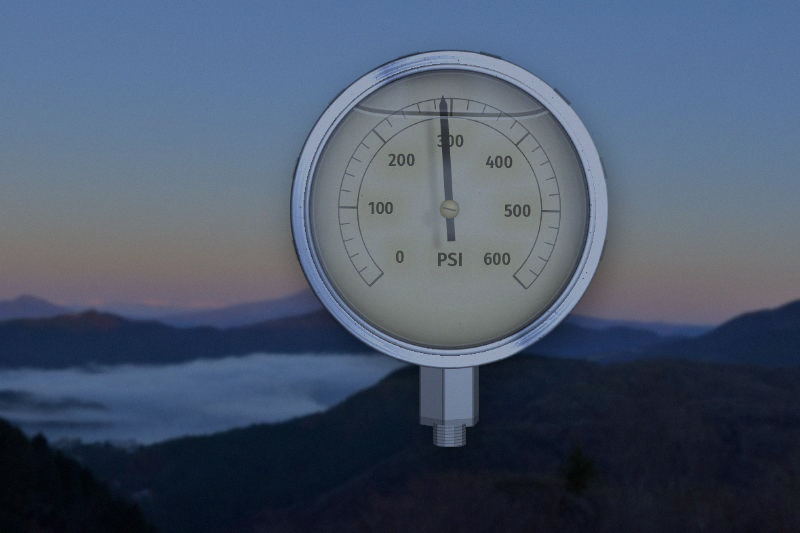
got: 290 psi
